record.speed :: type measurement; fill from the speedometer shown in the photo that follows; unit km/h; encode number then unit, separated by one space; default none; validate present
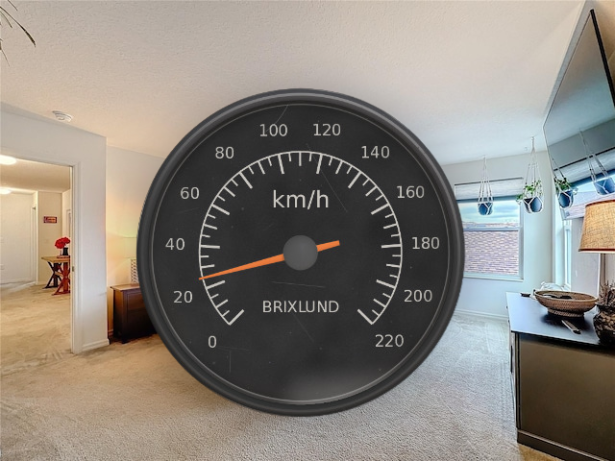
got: 25 km/h
